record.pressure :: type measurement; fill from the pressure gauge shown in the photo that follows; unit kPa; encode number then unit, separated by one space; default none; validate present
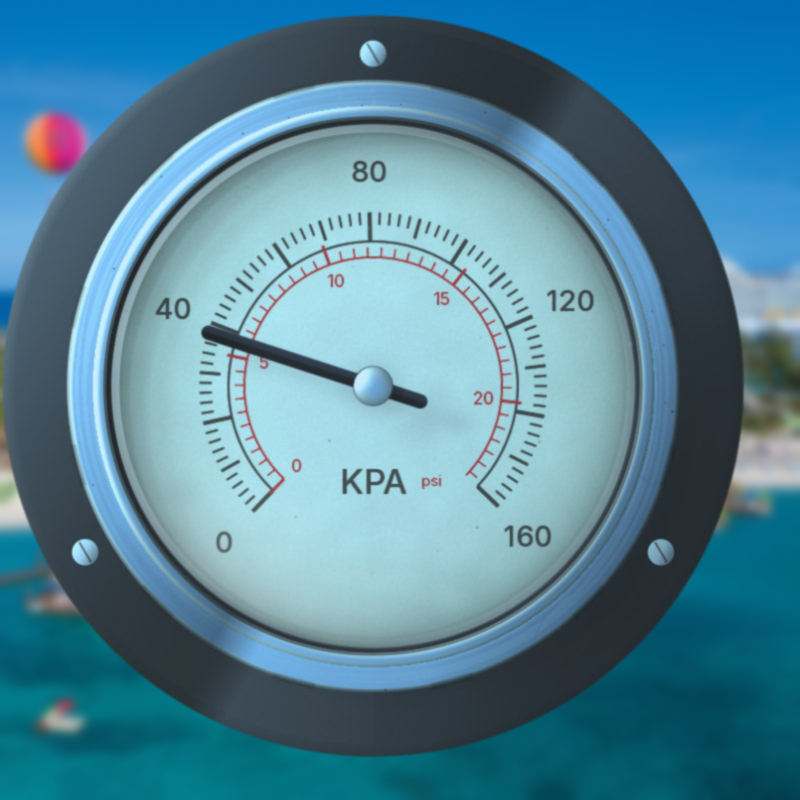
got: 38 kPa
